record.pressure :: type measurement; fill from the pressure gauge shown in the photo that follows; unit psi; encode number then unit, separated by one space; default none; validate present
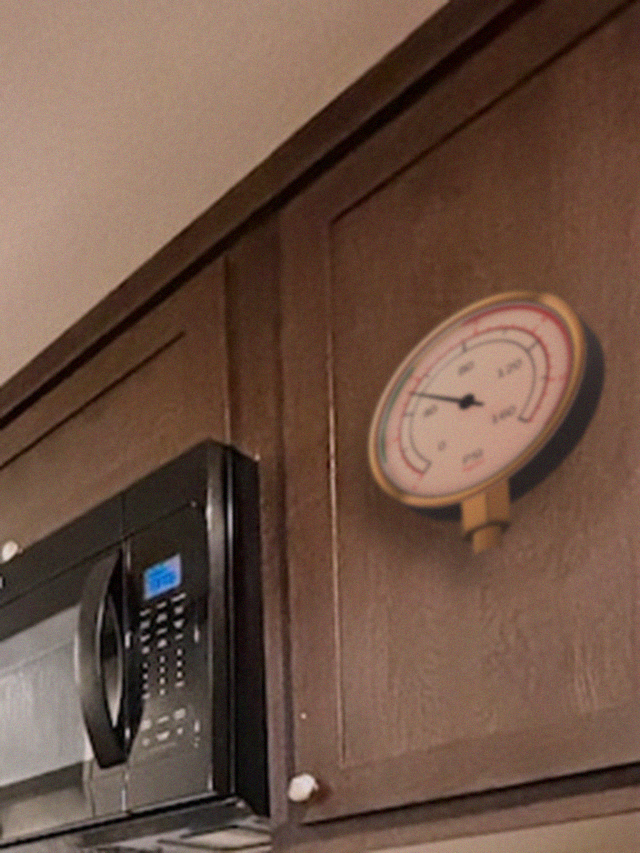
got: 50 psi
